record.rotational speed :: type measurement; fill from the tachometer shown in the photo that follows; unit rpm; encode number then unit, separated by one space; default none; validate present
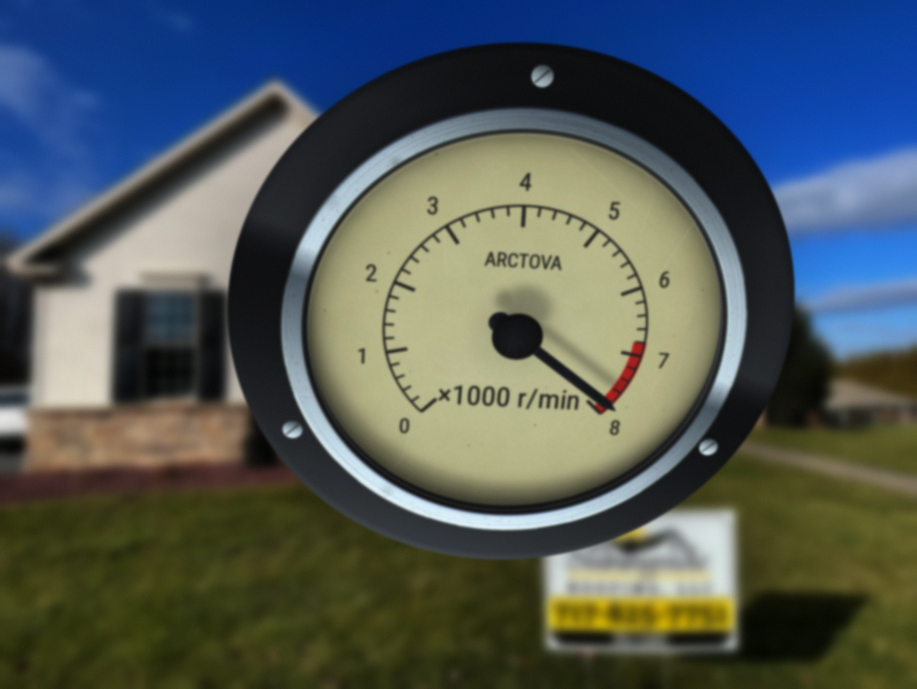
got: 7800 rpm
